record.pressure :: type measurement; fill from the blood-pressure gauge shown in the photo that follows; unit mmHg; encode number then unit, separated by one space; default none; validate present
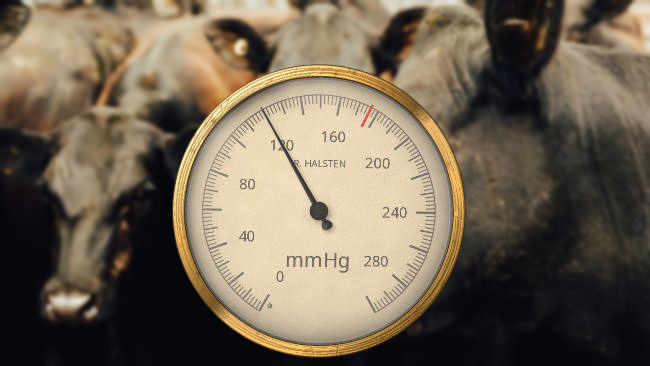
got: 120 mmHg
